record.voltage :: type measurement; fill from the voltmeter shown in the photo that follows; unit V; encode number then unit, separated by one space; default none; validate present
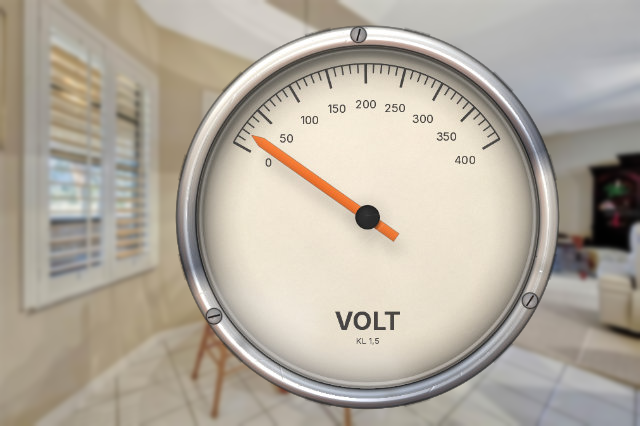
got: 20 V
